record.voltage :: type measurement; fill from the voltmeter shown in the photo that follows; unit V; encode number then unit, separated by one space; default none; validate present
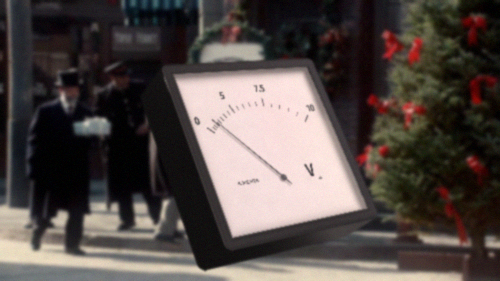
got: 2.5 V
